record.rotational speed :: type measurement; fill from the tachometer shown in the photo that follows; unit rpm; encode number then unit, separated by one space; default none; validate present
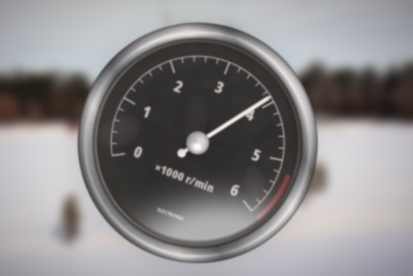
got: 3900 rpm
